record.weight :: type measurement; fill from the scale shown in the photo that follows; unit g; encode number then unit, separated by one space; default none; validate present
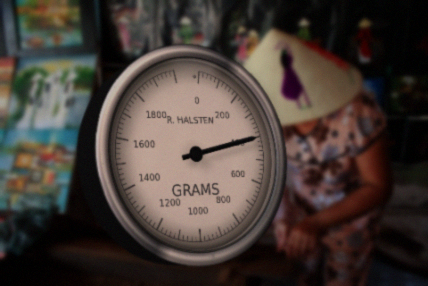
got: 400 g
